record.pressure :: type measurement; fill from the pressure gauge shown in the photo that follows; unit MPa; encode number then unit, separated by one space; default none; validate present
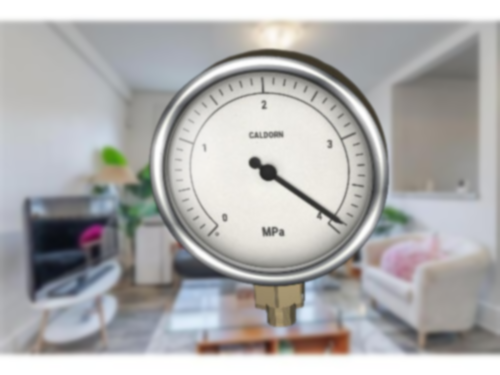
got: 3.9 MPa
